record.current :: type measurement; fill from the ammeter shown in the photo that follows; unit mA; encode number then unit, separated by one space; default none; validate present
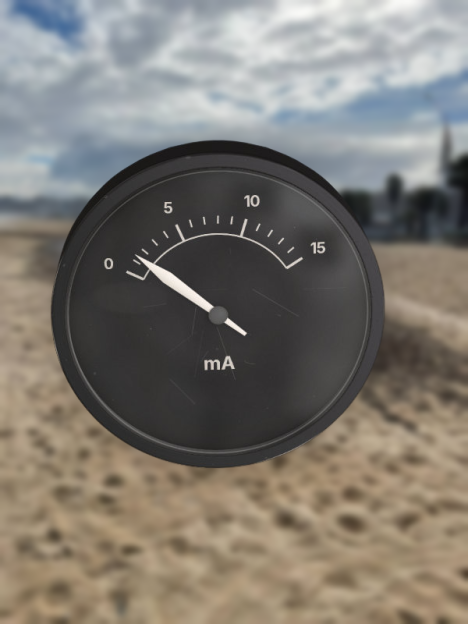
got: 1.5 mA
